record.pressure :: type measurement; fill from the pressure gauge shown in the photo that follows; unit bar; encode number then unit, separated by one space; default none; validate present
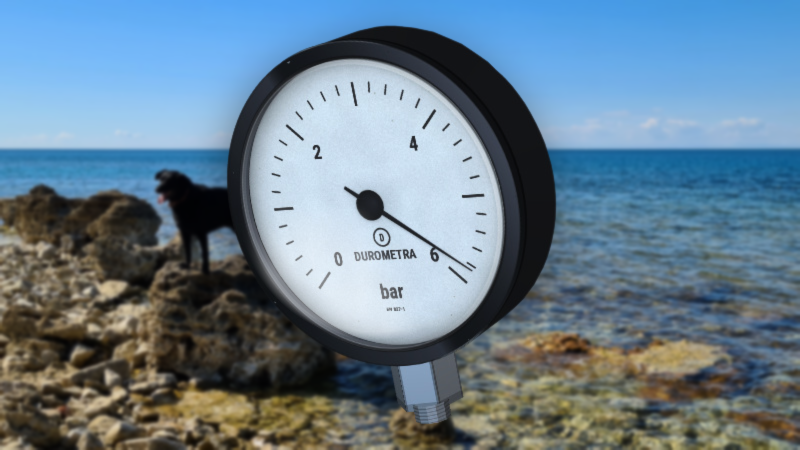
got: 5.8 bar
